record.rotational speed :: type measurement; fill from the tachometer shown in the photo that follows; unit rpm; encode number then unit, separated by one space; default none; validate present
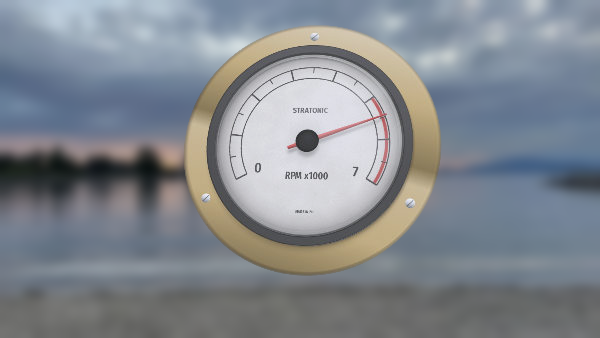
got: 5500 rpm
